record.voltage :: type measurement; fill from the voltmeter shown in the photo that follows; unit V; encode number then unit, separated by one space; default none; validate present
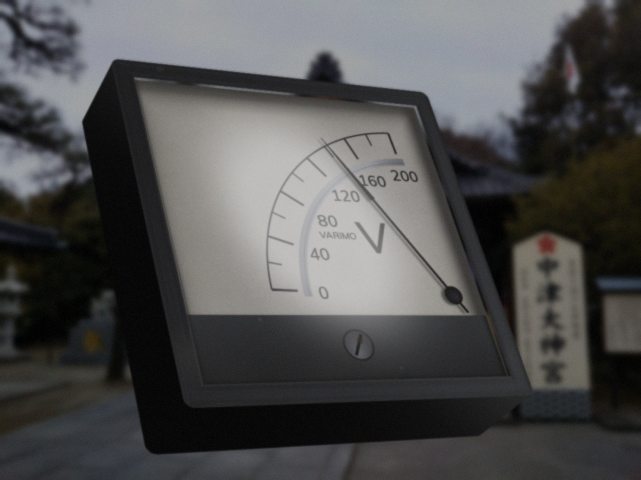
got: 140 V
